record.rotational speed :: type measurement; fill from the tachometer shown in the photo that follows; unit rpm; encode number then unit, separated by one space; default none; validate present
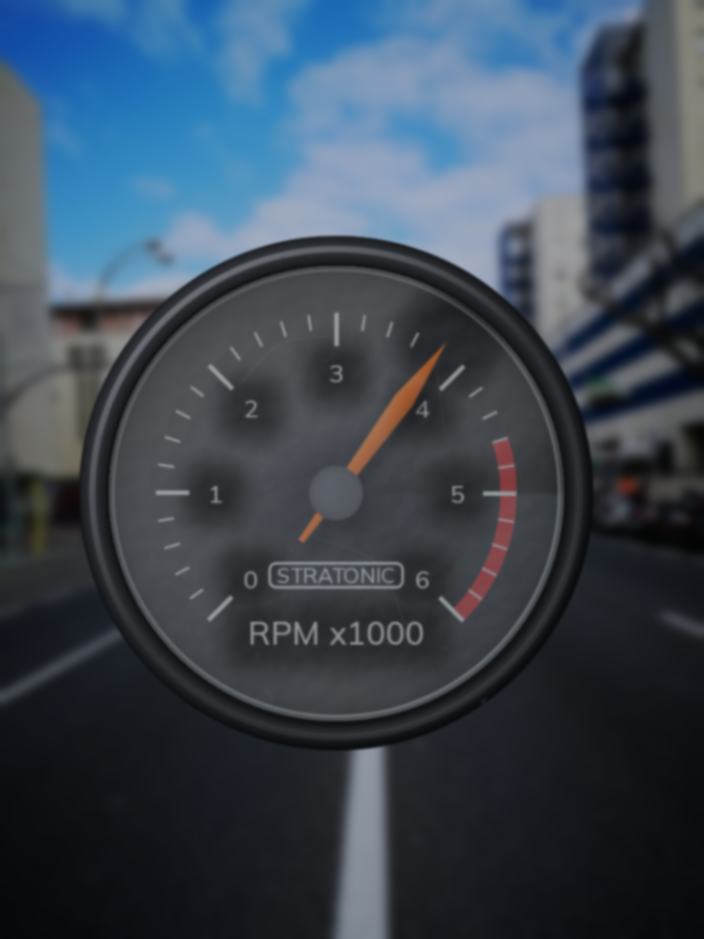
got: 3800 rpm
